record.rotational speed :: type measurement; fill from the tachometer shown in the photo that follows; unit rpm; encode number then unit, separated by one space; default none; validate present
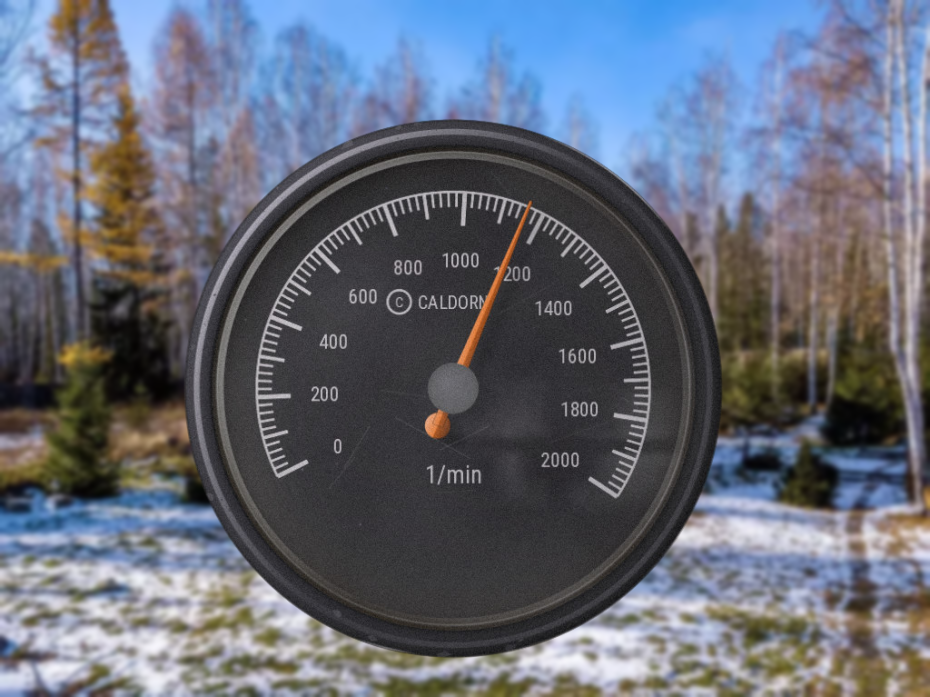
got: 1160 rpm
